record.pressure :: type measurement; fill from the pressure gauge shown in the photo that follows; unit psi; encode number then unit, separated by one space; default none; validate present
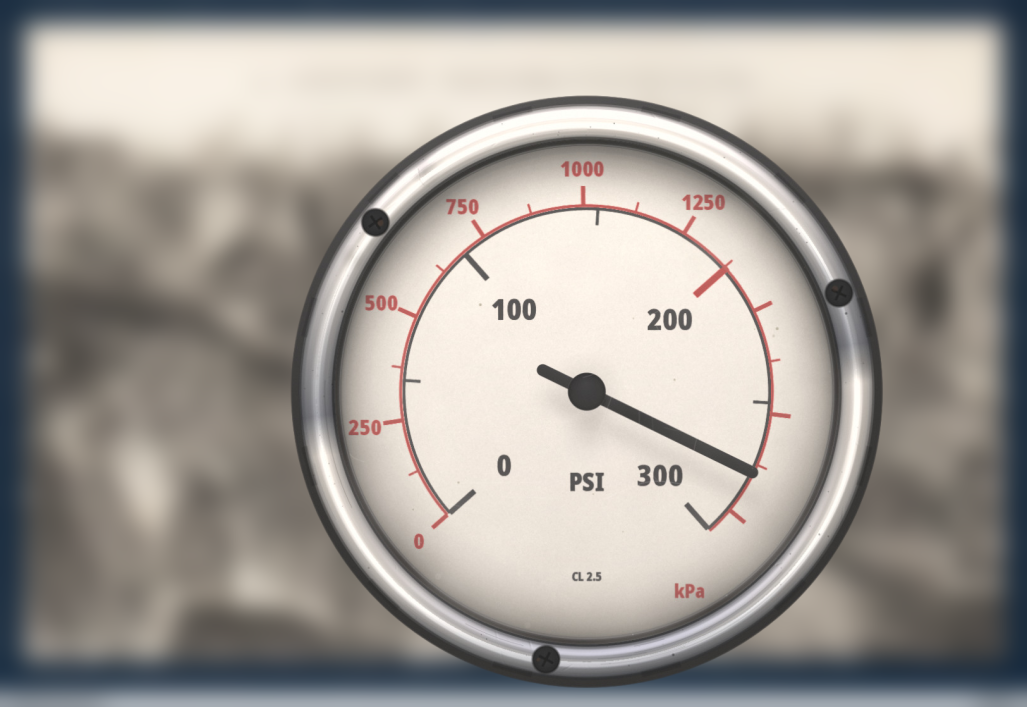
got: 275 psi
